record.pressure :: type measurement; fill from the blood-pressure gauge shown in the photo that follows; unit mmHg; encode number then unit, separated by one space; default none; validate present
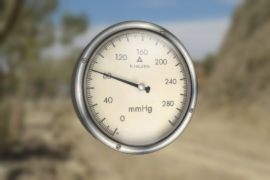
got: 80 mmHg
